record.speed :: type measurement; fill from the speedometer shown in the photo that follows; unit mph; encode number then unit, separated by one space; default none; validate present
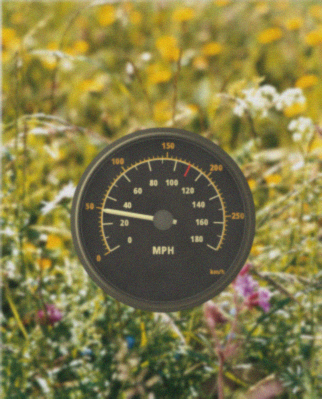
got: 30 mph
